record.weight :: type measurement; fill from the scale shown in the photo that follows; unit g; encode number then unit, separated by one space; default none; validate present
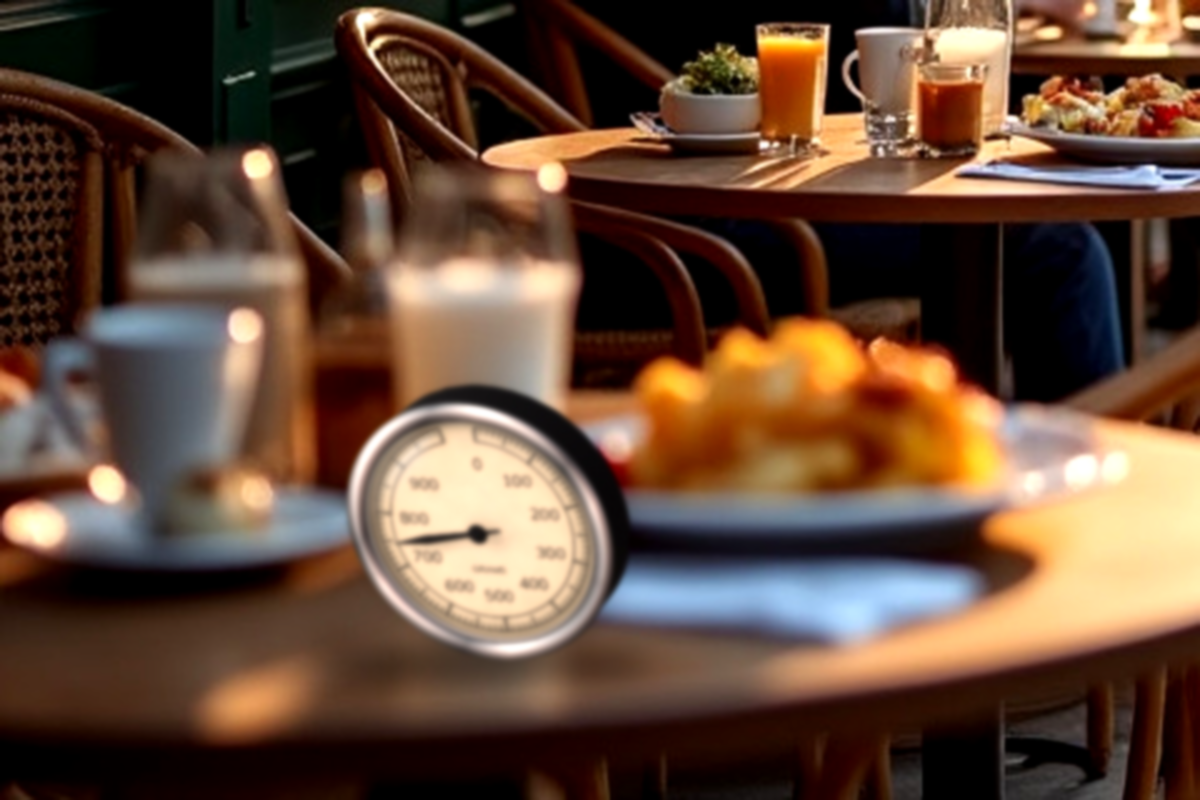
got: 750 g
